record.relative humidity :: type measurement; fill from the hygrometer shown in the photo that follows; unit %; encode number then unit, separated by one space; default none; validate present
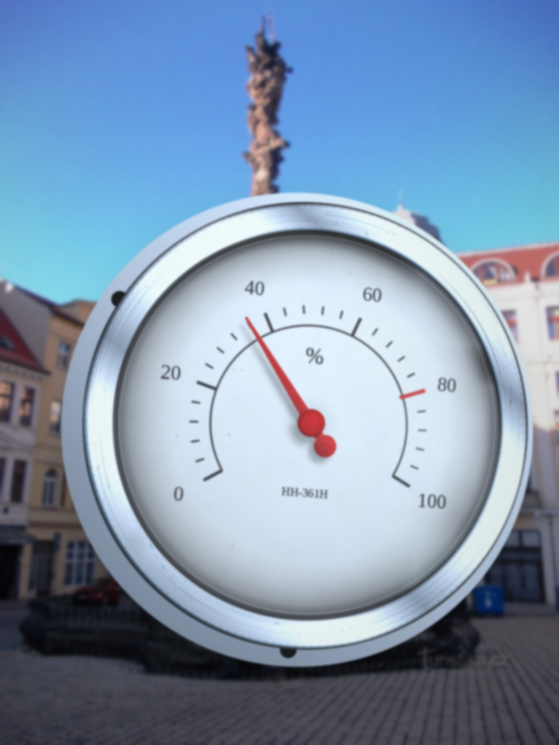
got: 36 %
